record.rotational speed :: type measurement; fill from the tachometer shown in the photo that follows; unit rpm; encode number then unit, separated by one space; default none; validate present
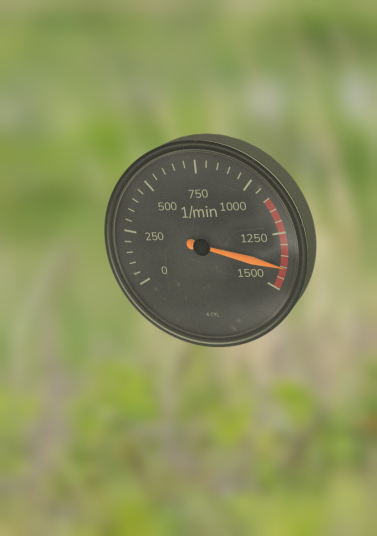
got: 1400 rpm
